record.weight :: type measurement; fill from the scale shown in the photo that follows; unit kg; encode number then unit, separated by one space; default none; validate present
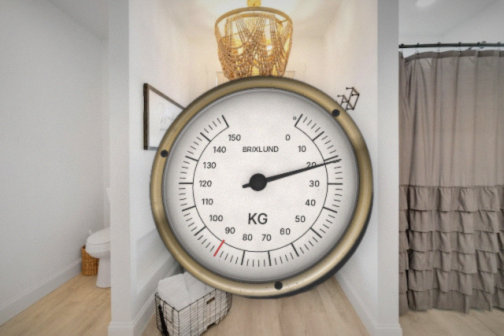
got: 22 kg
